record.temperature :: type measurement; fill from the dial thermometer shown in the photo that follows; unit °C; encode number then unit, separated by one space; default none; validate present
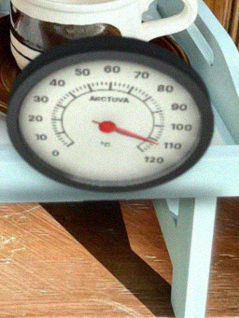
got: 110 °C
